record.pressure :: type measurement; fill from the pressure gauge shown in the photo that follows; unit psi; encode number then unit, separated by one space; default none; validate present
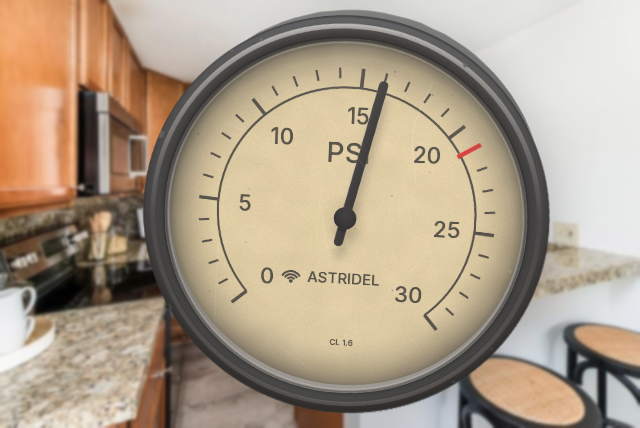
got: 16 psi
